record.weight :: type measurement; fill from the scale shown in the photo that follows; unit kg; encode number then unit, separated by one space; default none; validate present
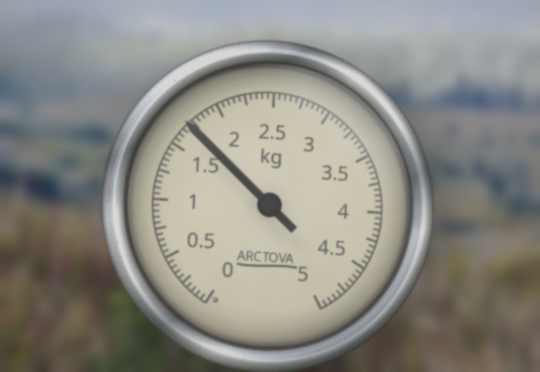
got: 1.7 kg
